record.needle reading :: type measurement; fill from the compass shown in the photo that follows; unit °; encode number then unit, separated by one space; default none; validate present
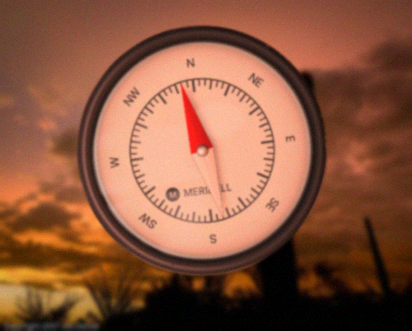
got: 350 °
